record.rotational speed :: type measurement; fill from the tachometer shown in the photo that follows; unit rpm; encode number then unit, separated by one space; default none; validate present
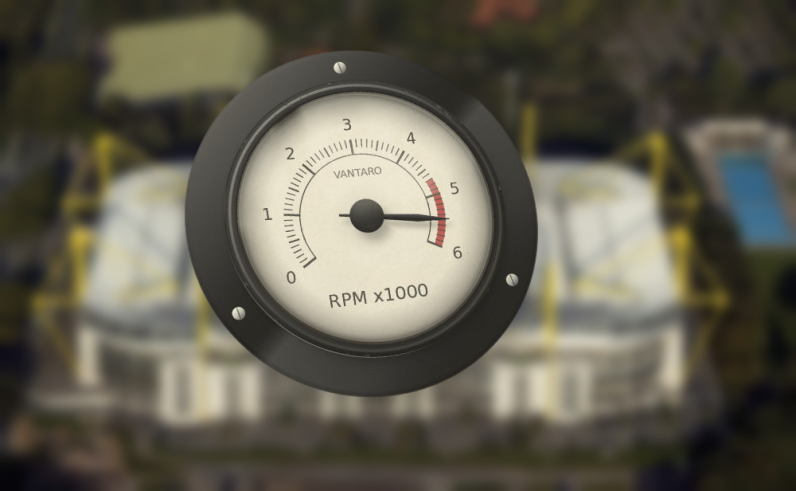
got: 5500 rpm
